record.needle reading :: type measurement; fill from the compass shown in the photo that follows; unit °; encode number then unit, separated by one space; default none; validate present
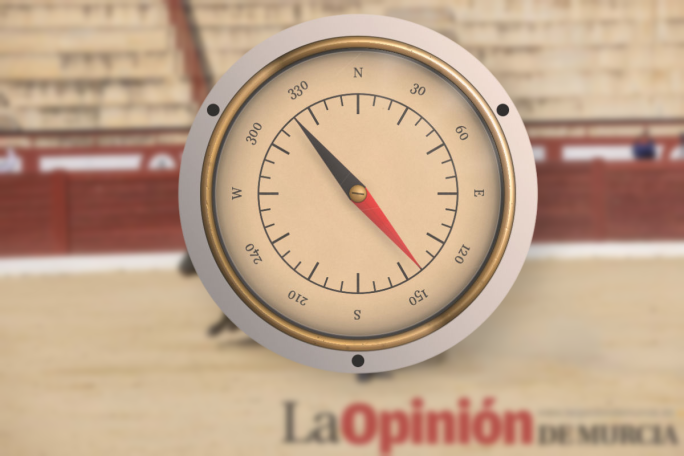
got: 140 °
